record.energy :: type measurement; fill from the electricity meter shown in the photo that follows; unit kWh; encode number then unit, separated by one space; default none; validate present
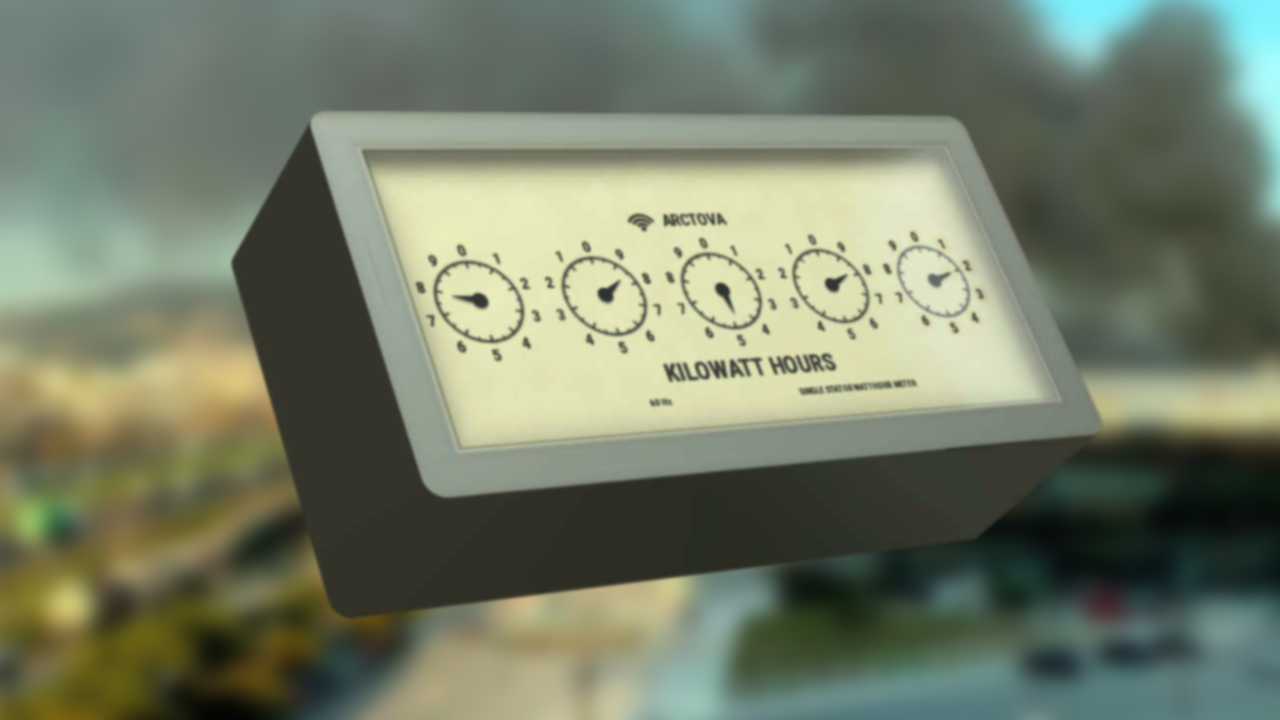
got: 78482 kWh
